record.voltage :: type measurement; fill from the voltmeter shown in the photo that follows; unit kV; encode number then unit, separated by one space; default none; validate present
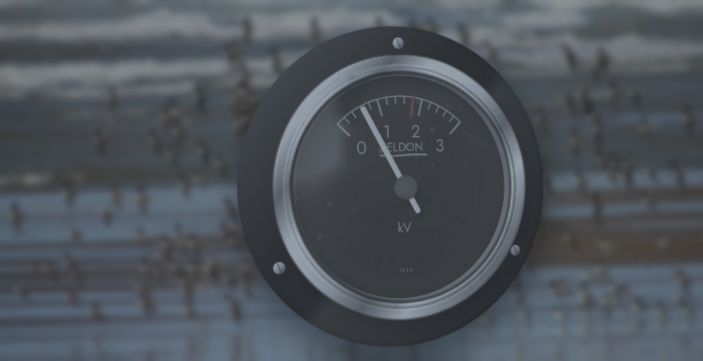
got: 0.6 kV
